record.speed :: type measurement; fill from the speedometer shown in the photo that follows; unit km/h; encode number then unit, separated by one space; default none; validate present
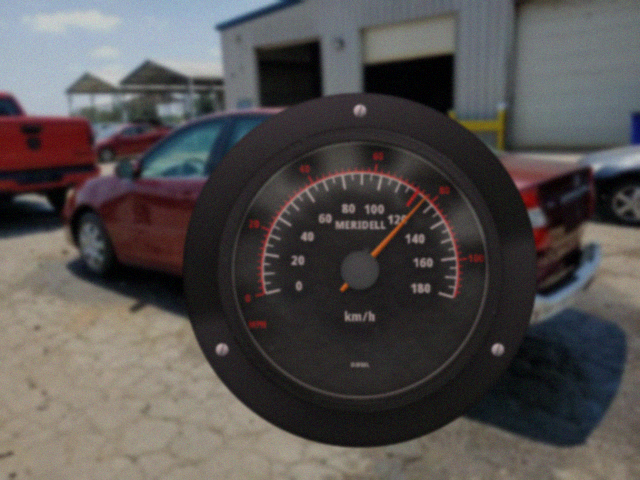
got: 125 km/h
